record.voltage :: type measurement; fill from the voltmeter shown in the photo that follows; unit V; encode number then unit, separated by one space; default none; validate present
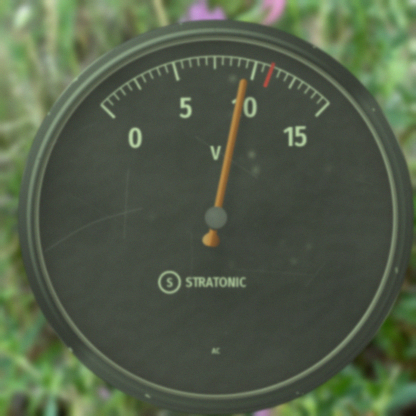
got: 9.5 V
